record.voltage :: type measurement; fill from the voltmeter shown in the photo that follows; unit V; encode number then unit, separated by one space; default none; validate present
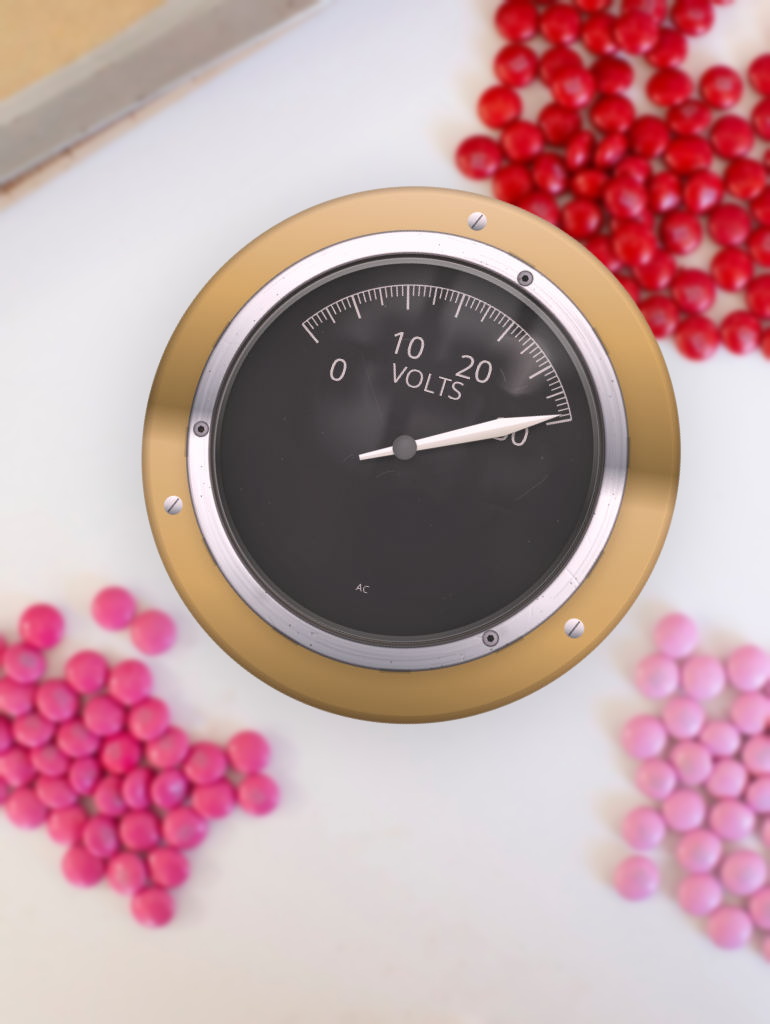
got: 29.5 V
